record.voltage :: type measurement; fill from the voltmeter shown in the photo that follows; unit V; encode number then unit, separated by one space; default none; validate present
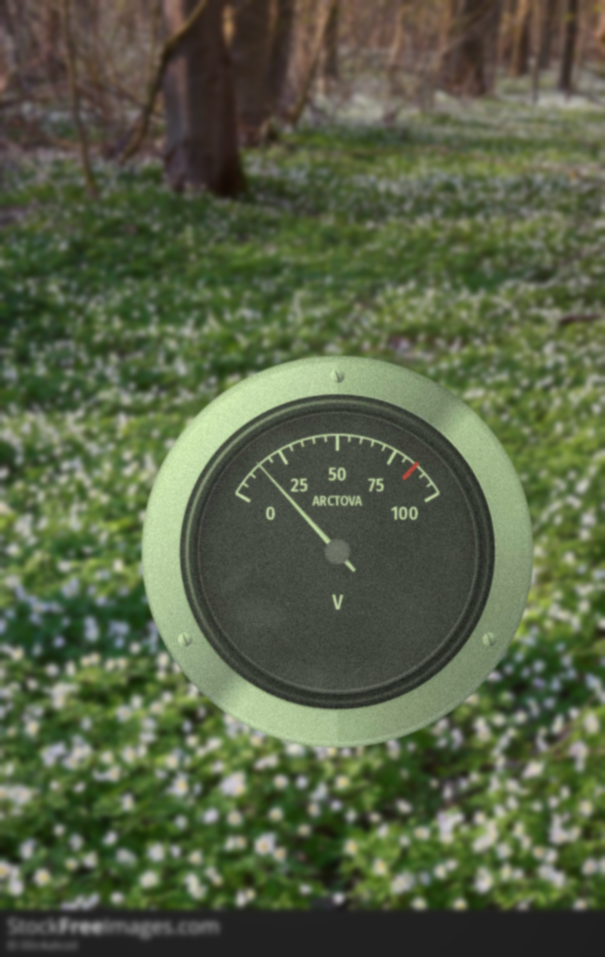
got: 15 V
